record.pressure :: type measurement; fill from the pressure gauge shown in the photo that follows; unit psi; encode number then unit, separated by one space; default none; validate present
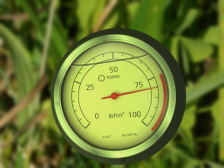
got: 80 psi
